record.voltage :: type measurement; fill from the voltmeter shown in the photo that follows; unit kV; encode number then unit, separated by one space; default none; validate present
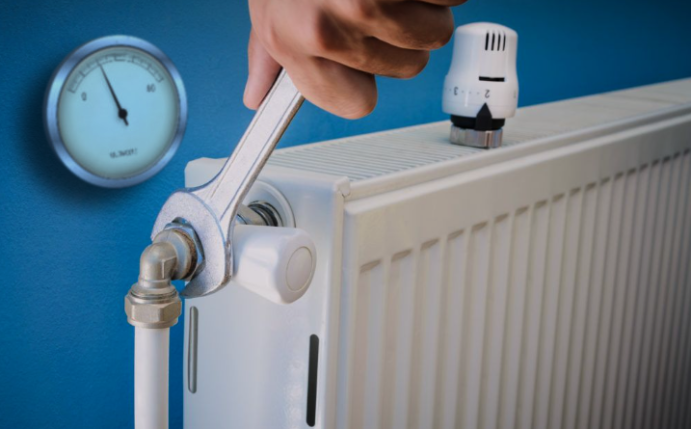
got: 20 kV
